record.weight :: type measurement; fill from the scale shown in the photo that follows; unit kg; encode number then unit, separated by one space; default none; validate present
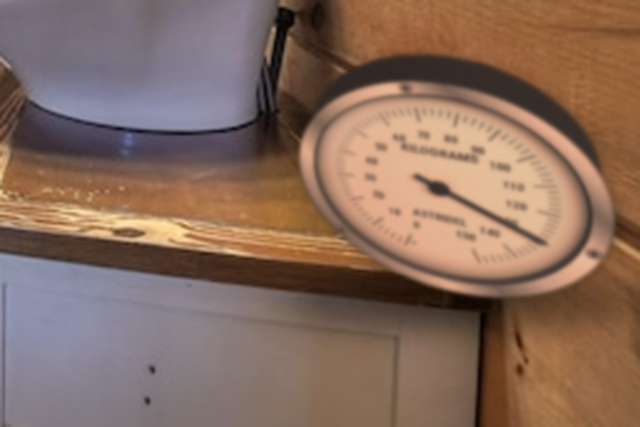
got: 130 kg
